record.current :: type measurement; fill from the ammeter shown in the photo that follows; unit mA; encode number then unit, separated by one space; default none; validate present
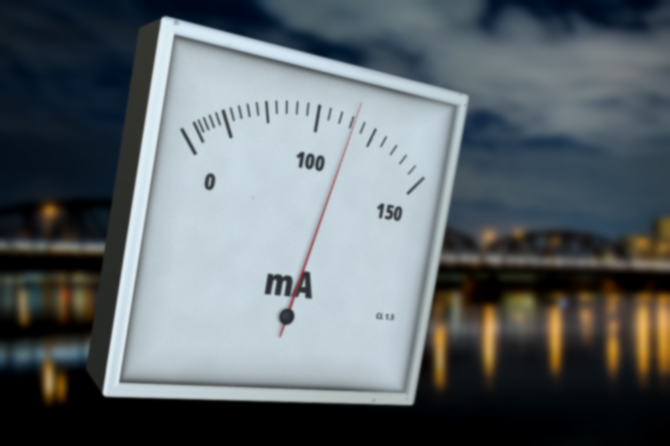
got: 115 mA
